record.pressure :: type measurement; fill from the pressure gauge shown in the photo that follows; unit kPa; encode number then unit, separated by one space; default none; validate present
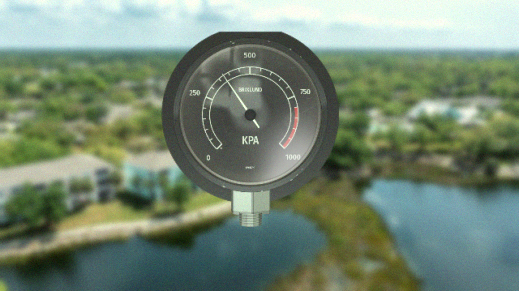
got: 375 kPa
